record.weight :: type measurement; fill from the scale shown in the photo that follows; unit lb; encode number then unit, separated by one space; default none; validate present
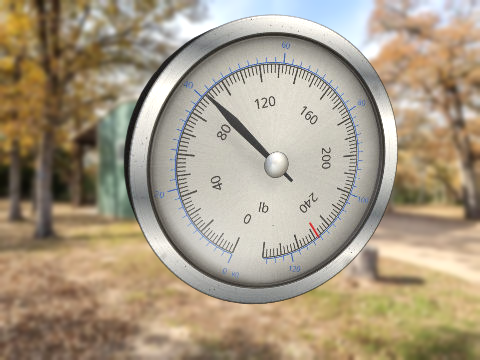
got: 90 lb
